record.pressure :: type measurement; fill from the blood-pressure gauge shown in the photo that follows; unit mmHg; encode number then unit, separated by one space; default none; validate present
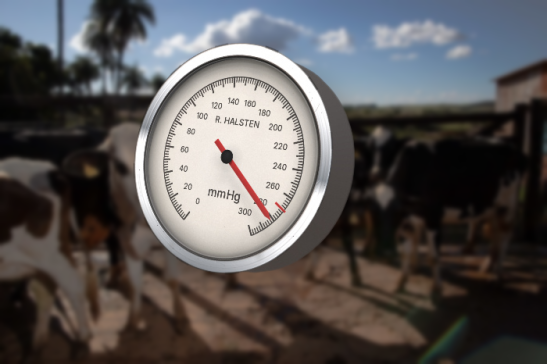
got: 280 mmHg
